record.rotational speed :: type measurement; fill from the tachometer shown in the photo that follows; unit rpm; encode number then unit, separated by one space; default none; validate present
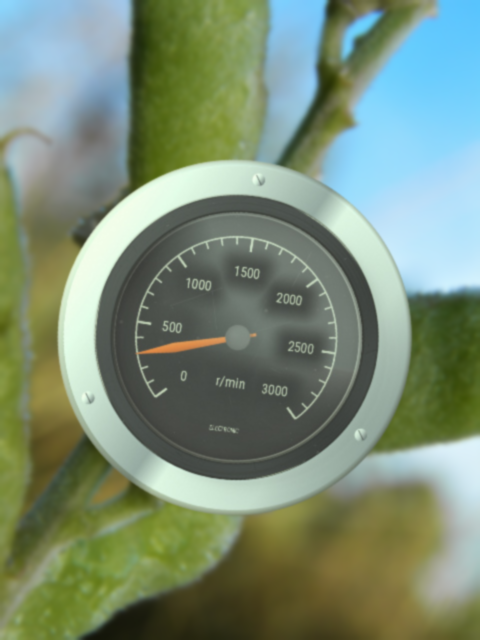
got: 300 rpm
